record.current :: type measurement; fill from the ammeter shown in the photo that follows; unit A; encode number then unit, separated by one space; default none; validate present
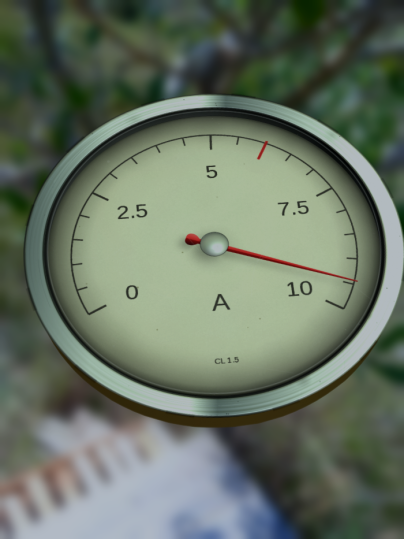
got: 9.5 A
